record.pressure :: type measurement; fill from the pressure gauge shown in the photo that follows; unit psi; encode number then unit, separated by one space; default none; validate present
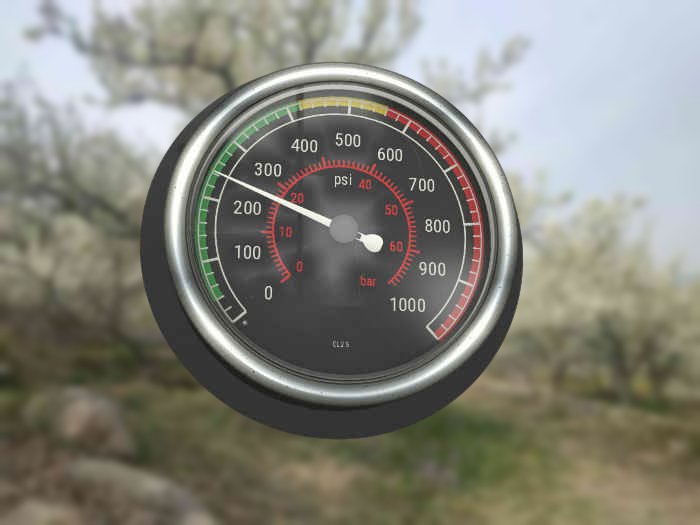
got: 240 psi
